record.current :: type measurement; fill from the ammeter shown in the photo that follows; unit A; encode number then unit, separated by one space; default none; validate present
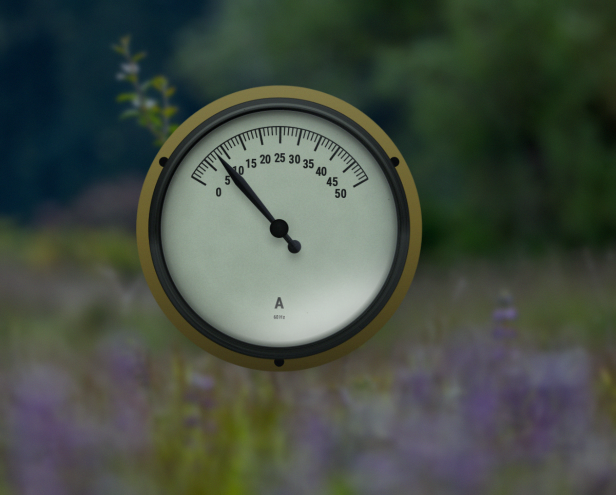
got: 8 A
